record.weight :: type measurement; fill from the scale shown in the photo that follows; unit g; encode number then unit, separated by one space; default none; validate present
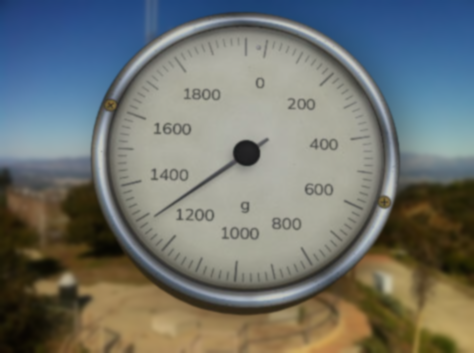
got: 1280 g
